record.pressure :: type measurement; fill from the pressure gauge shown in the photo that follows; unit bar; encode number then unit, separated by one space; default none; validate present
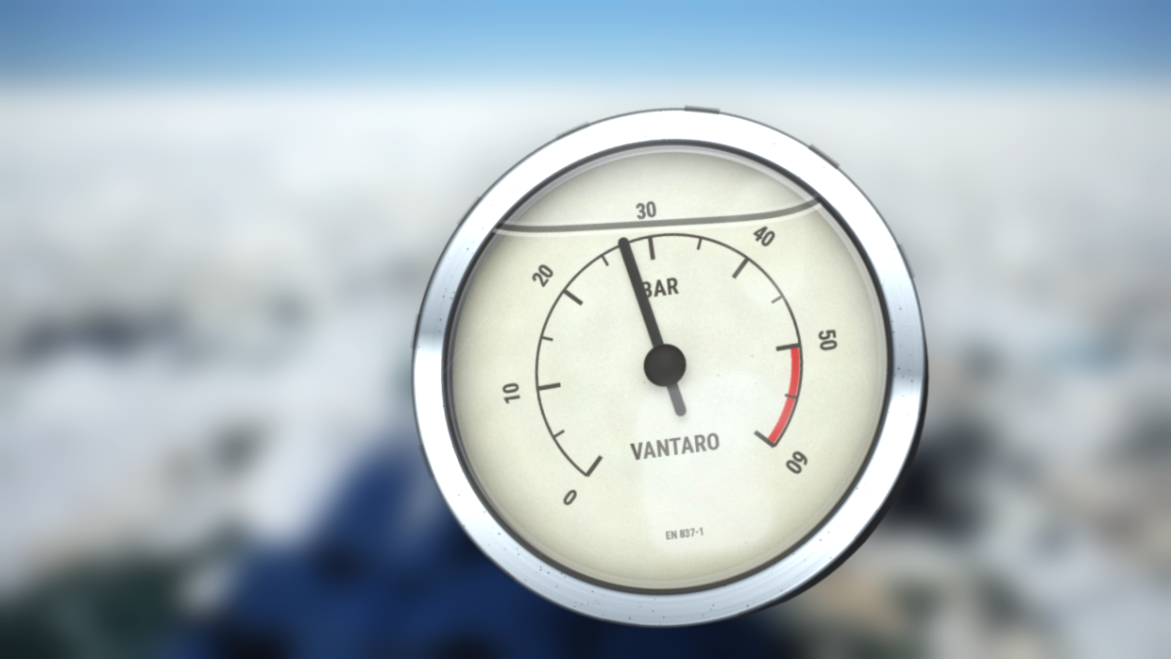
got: 27.5 bar
